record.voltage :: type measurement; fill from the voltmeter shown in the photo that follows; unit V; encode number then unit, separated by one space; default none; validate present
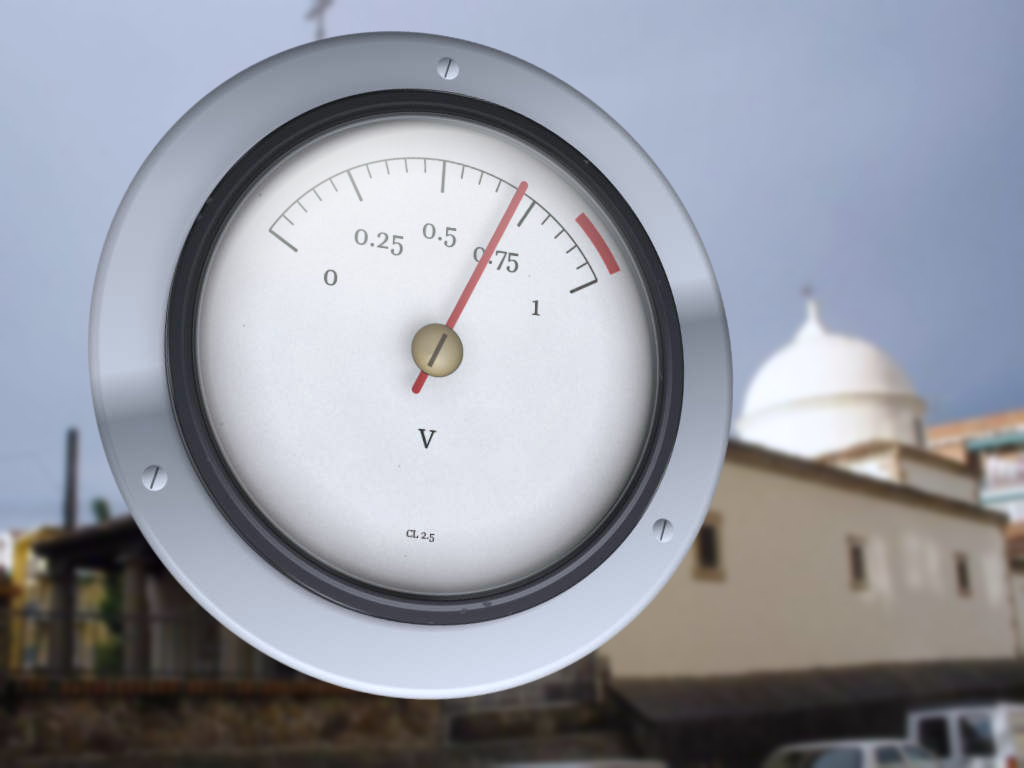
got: 0.7 V
